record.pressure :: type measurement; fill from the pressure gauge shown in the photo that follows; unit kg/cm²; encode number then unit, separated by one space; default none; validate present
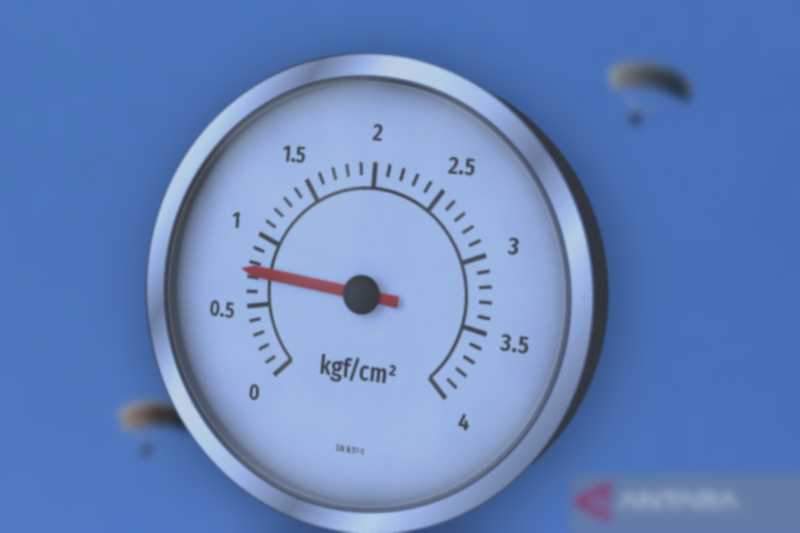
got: 0.75 kg/cm²
